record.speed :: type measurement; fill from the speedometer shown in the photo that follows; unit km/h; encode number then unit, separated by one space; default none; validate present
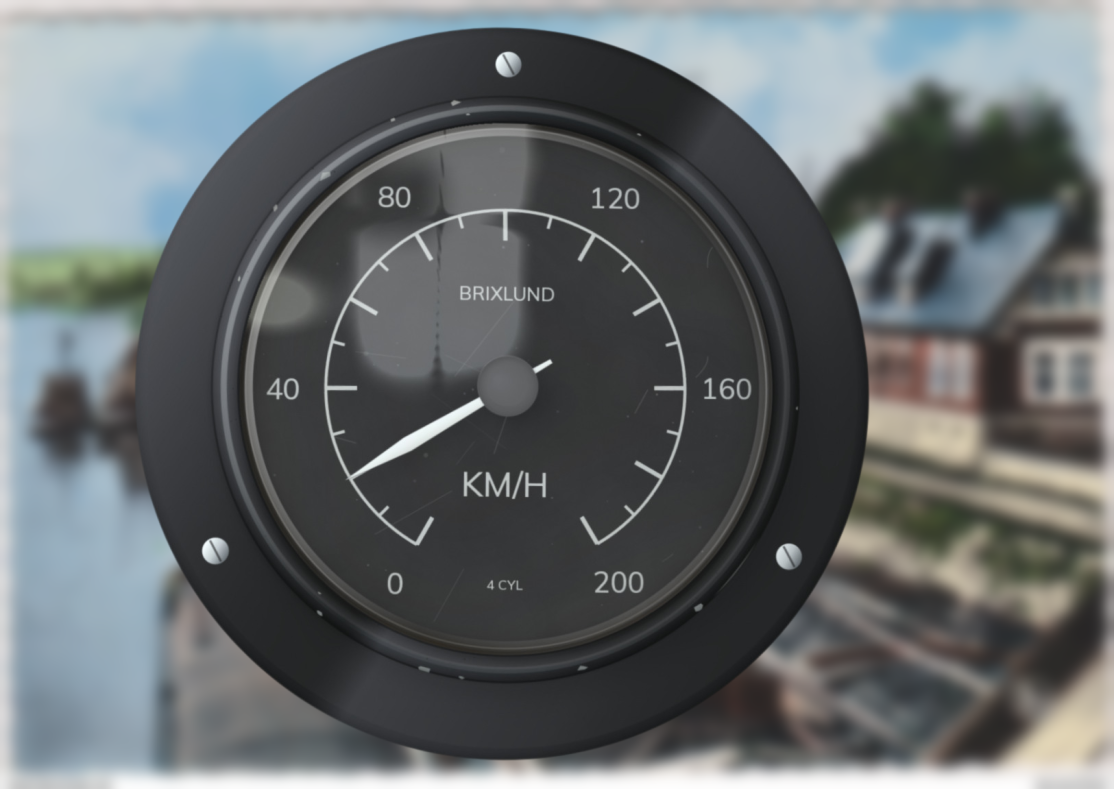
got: 20 km/h
